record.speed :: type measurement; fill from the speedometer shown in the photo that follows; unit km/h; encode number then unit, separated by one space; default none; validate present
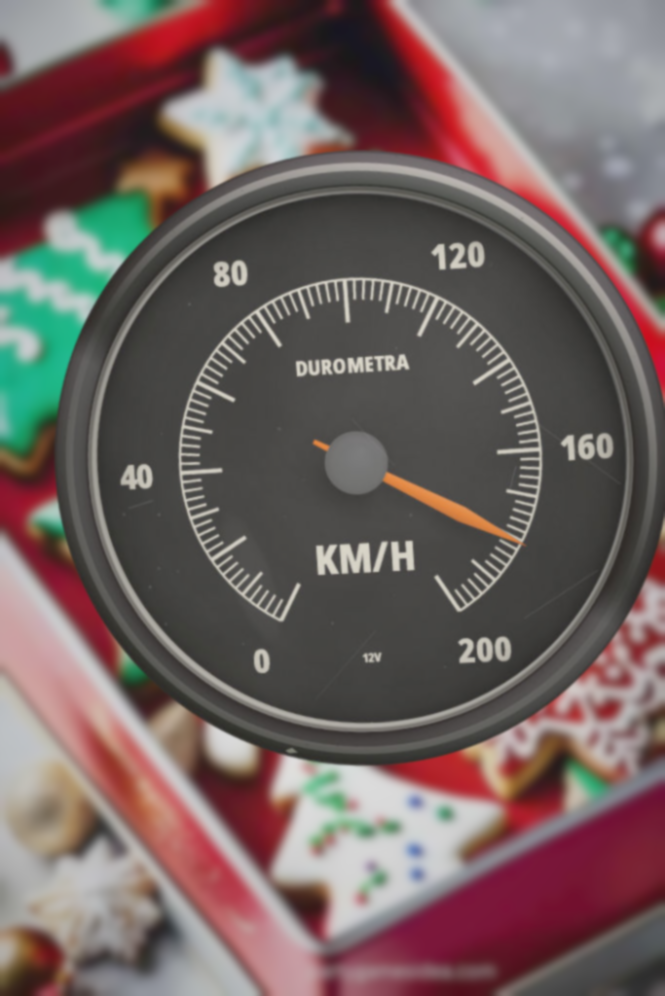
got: 180 km/h
